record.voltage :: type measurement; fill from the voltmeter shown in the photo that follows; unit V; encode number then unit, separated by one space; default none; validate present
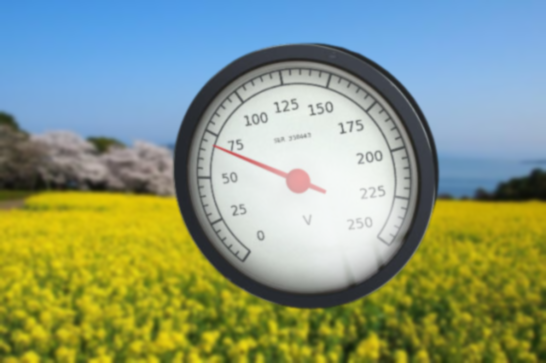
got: 70 V
